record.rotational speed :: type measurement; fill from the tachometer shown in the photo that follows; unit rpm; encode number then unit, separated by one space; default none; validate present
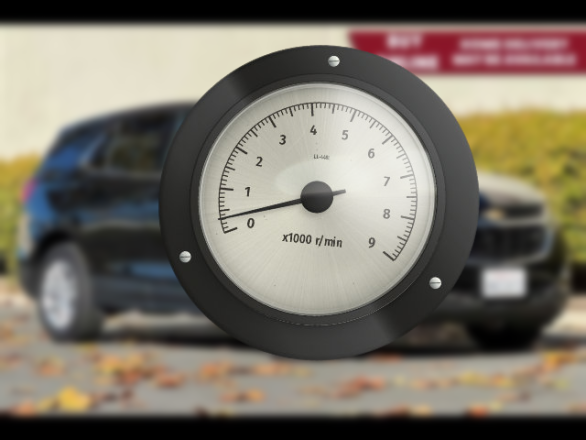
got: 300 rpm
